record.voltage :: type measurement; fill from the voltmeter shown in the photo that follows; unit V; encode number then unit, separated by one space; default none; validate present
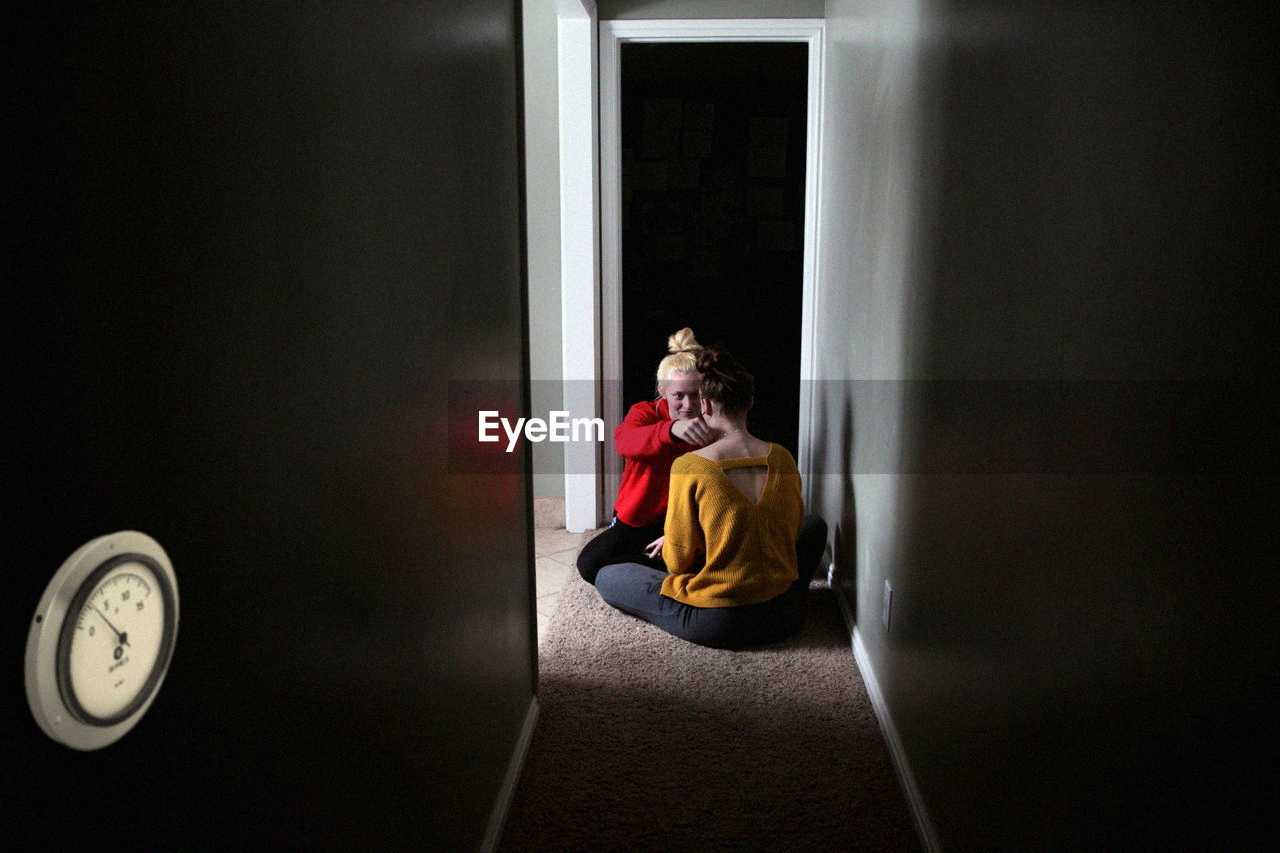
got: 2.5 V
